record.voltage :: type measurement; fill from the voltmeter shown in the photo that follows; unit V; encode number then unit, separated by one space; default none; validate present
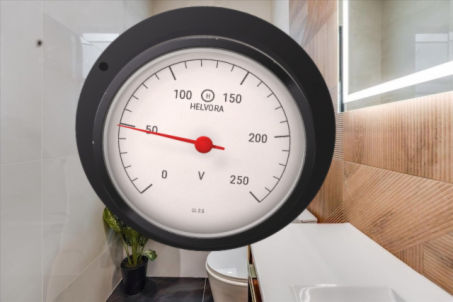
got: 50 V
